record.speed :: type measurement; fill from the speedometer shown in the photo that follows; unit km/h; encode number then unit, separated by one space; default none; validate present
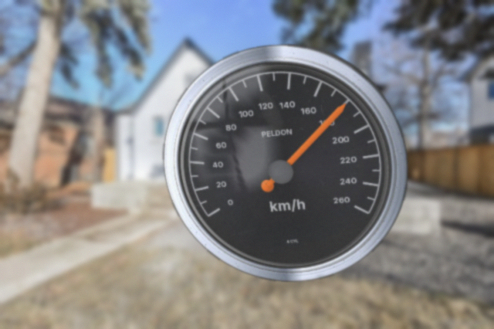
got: 180 km/h
